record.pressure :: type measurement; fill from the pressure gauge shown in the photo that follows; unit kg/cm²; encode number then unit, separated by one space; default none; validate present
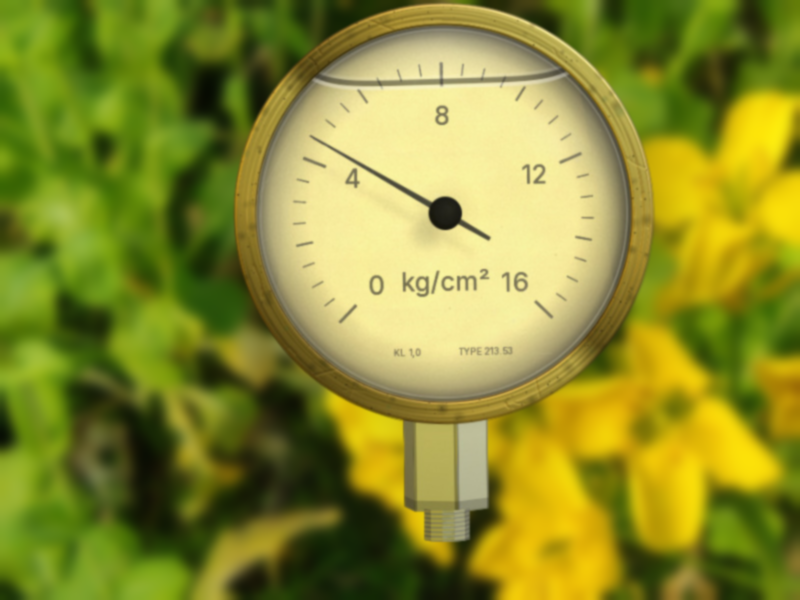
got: 4.5 kg/cm²
